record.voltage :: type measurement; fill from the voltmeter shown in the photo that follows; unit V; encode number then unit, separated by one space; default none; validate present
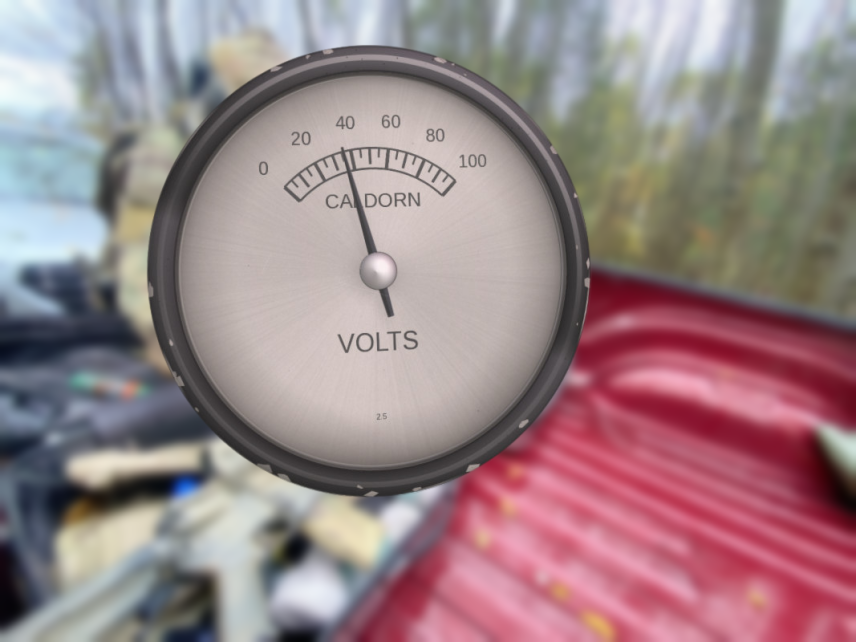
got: 35 V
